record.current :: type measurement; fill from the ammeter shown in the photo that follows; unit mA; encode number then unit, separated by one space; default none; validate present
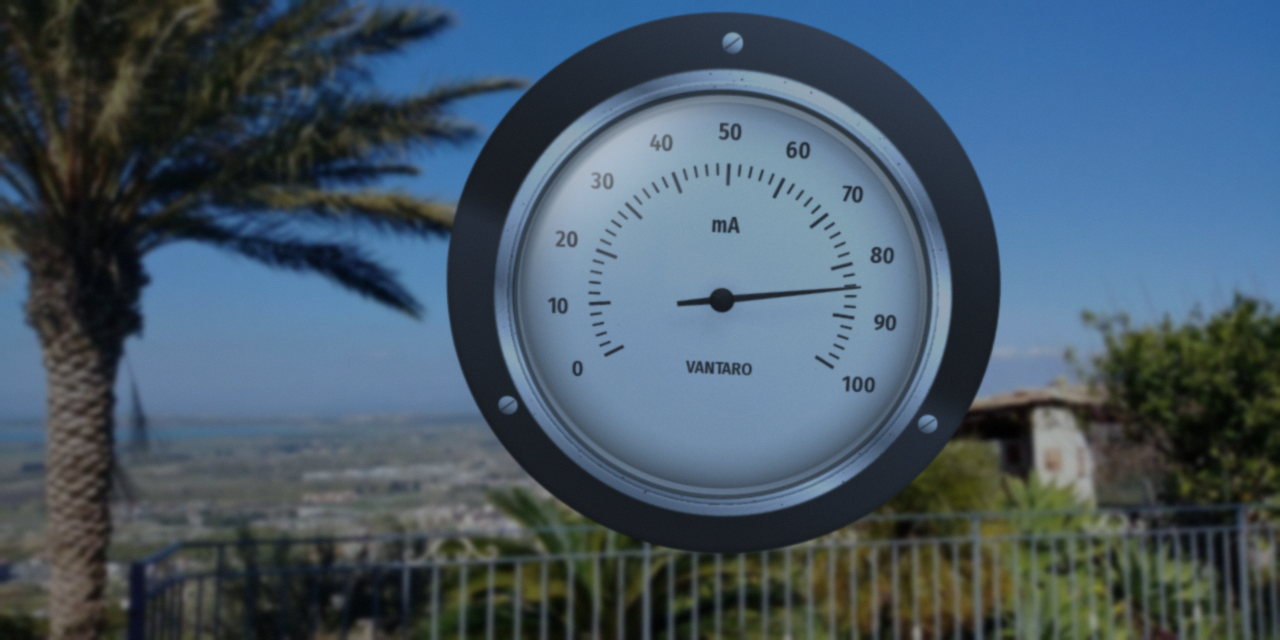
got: 84 mA
